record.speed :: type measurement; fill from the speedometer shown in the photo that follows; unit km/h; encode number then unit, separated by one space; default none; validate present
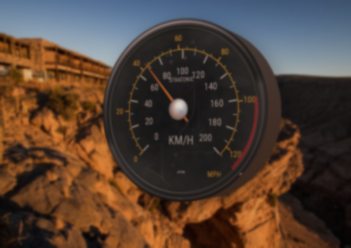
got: 70 km/h
